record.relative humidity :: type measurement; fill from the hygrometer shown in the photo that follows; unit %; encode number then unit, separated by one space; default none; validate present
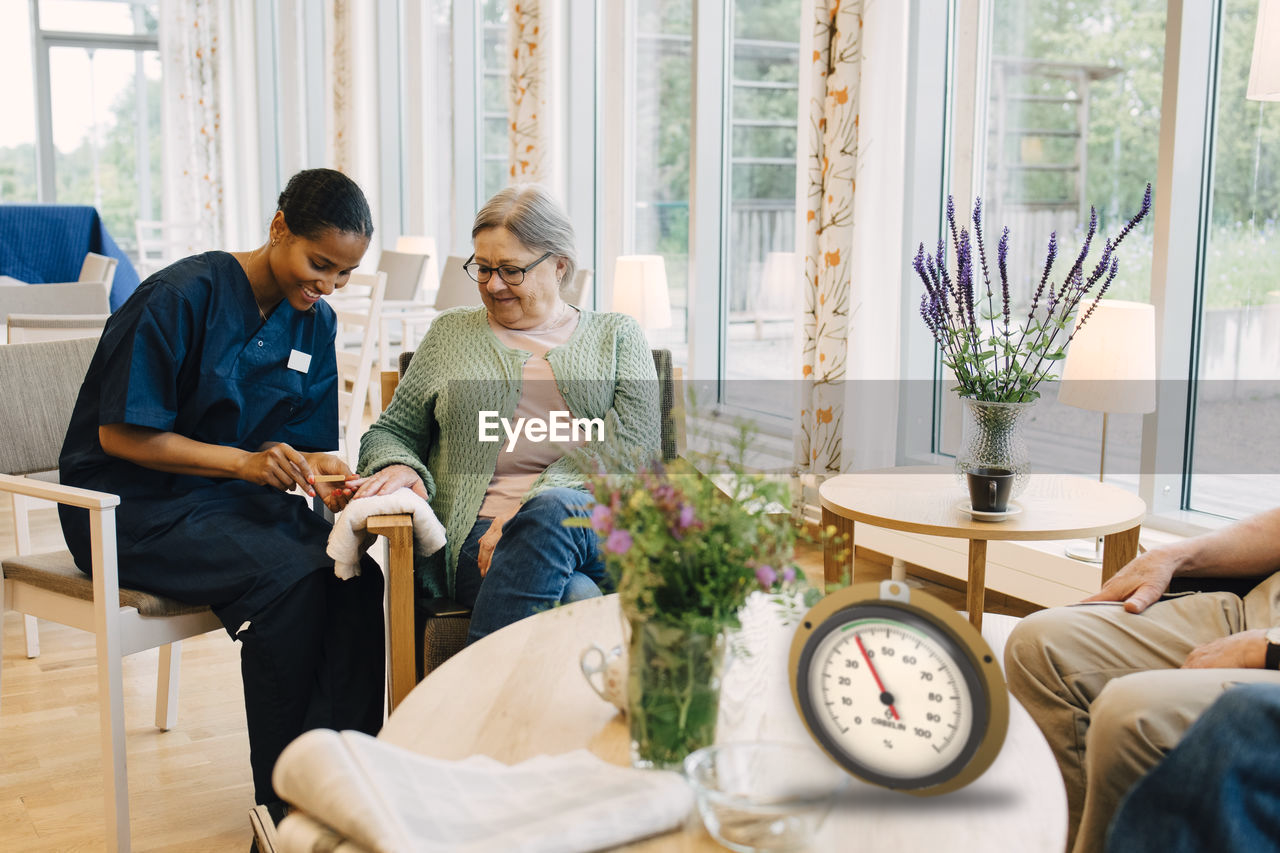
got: 40 %
